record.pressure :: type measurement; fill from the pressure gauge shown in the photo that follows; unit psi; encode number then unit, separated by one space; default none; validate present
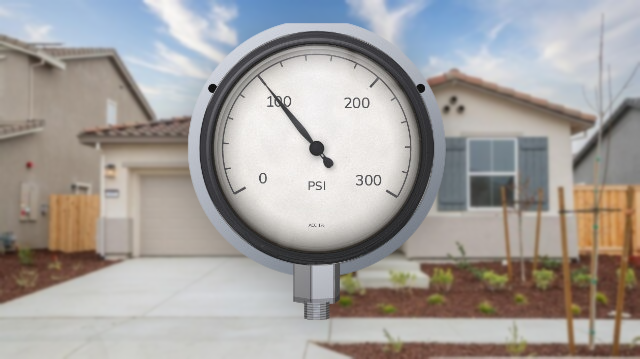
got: 100 psi
